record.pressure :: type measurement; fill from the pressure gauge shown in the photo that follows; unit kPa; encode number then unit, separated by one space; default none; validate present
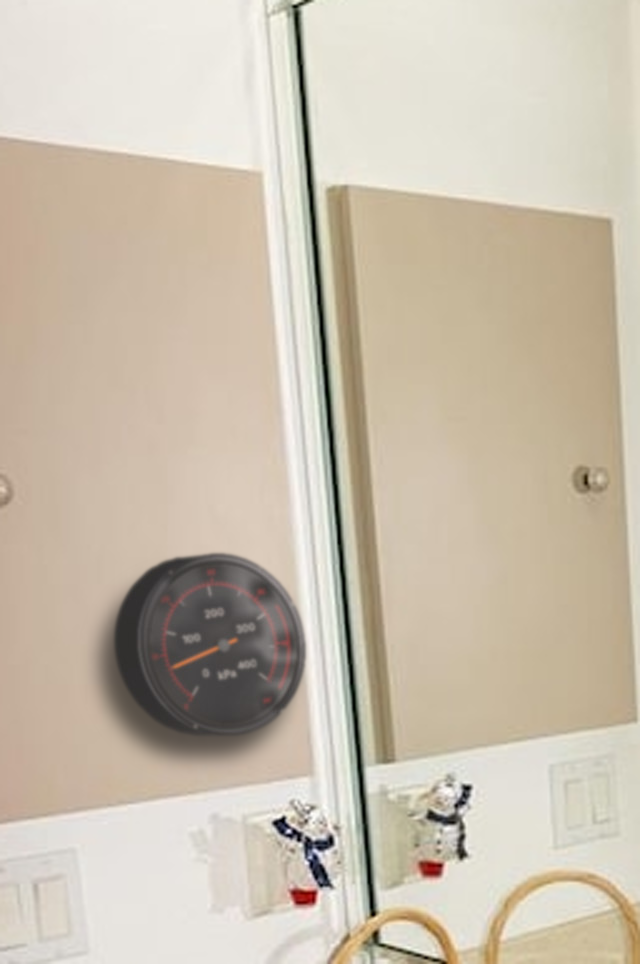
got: 50 kPa
